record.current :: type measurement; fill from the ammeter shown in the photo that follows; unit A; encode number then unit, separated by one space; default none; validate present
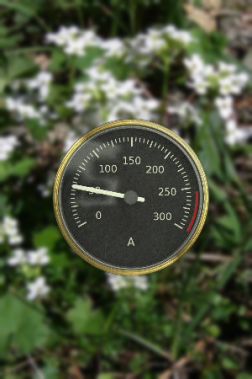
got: 50 A
